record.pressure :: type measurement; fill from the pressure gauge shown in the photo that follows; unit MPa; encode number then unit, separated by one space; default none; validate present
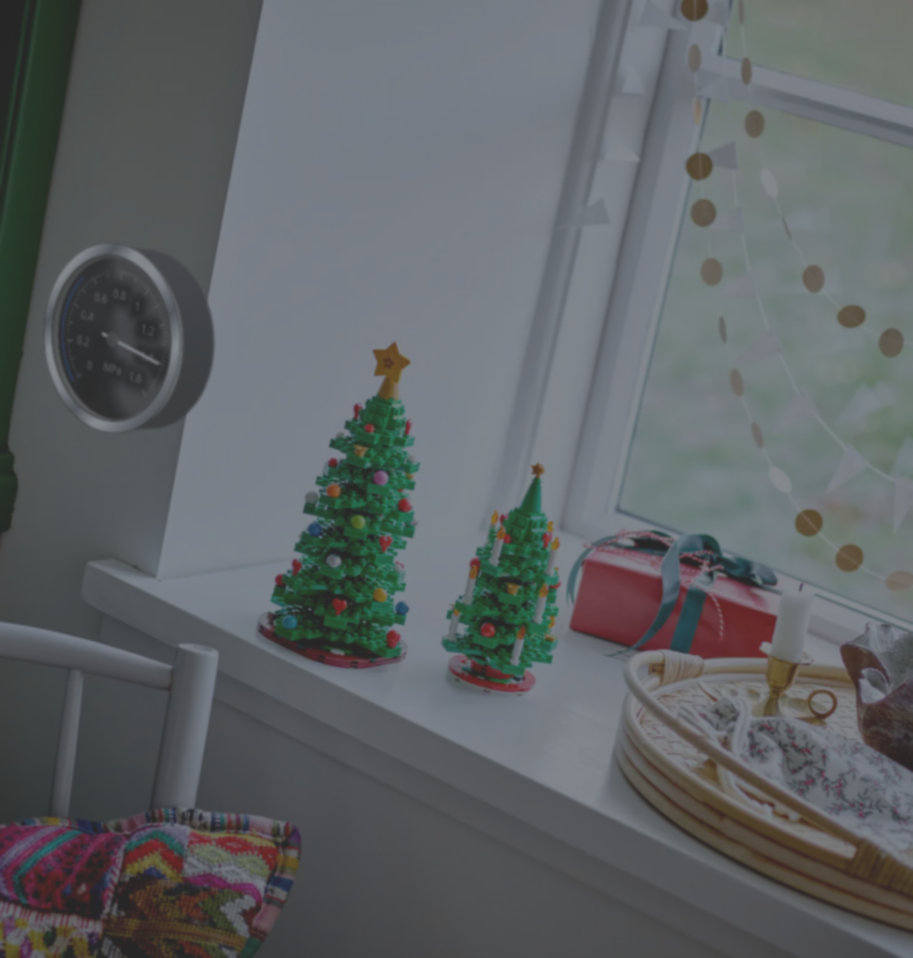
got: 1.4 MPa
